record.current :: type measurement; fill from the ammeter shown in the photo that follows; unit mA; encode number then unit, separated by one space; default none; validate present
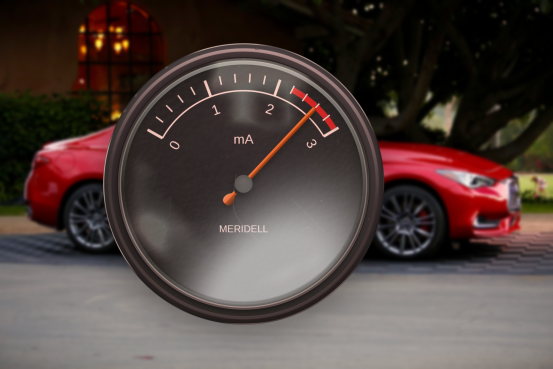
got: 2.6 mA
